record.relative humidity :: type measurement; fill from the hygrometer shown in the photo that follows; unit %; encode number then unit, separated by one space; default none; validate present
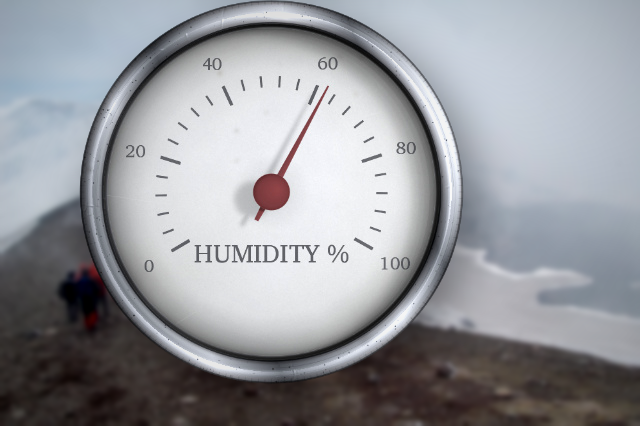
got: 62 %
